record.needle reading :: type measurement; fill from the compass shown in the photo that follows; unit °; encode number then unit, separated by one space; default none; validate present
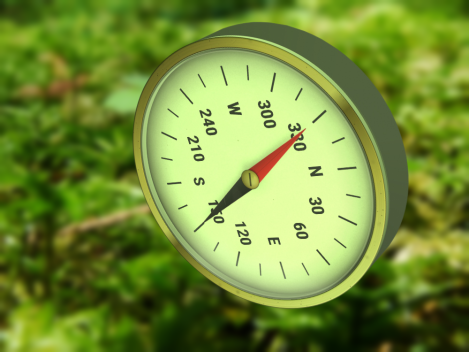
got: 330 °
